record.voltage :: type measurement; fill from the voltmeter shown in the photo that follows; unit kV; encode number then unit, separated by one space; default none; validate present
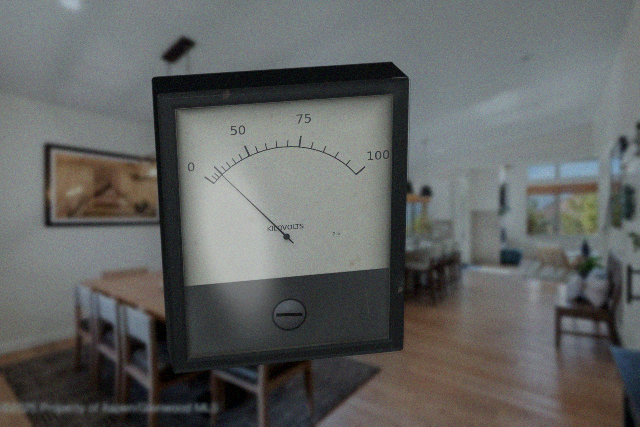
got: 25 kV
